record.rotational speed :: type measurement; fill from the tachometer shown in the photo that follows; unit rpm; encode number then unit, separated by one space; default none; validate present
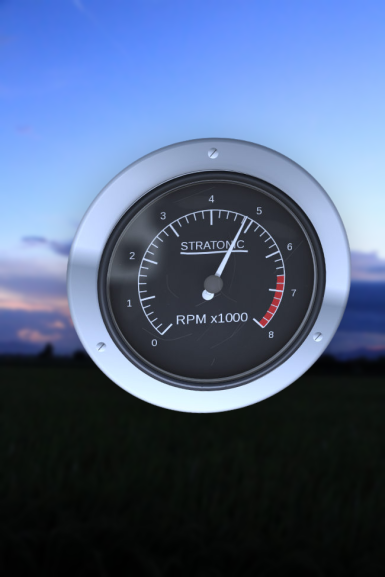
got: 4800 rpm
